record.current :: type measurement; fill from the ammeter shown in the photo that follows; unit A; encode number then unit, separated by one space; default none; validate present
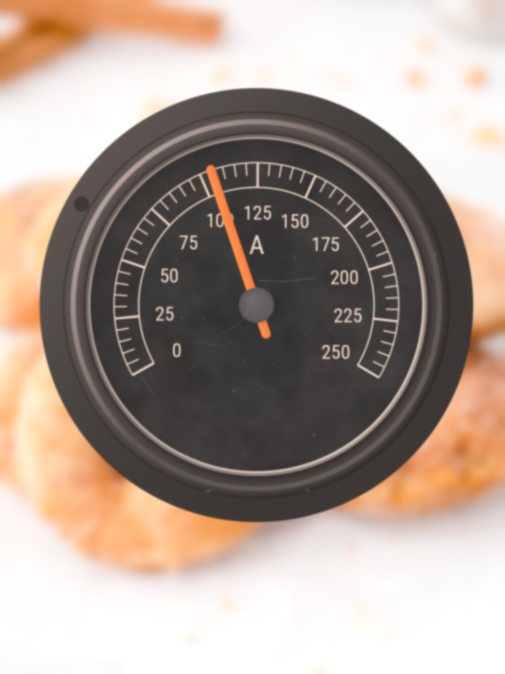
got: 105 A
